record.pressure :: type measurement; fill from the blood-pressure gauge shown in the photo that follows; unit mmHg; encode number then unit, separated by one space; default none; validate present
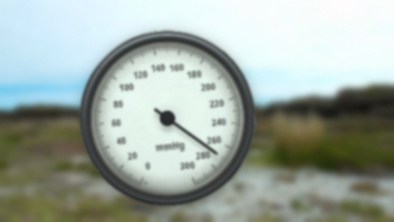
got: 270 mmHg
